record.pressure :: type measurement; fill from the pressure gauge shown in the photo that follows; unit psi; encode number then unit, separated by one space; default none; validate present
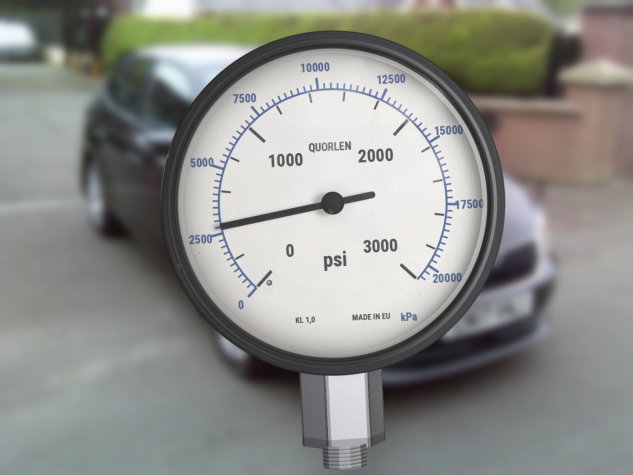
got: 400 psi
